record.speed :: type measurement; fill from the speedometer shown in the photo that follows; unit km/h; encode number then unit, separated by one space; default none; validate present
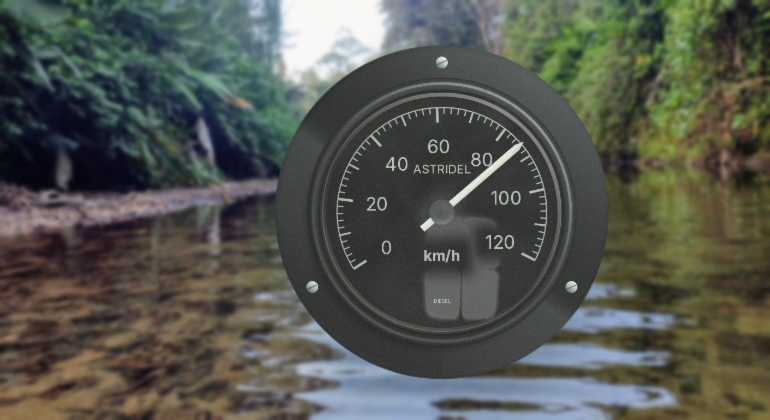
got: 86 km/h
